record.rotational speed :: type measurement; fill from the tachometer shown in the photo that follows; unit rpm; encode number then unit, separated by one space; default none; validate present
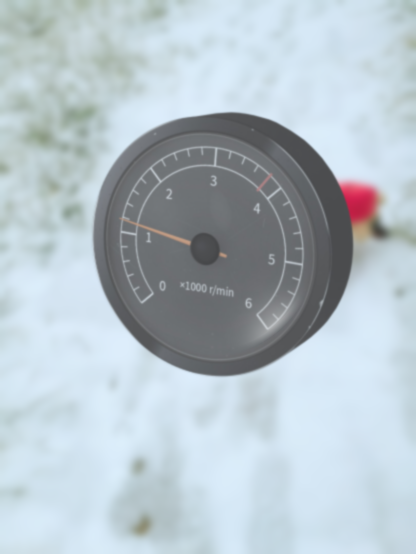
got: 1200 rpm
